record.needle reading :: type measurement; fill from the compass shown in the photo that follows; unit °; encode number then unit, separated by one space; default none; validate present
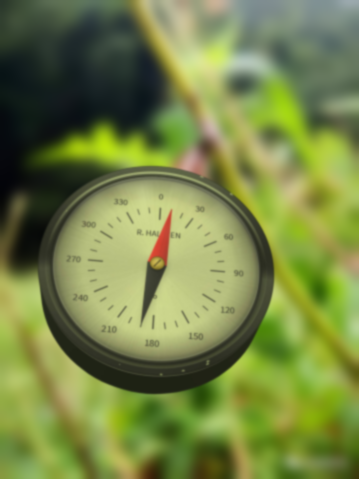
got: 10 °
